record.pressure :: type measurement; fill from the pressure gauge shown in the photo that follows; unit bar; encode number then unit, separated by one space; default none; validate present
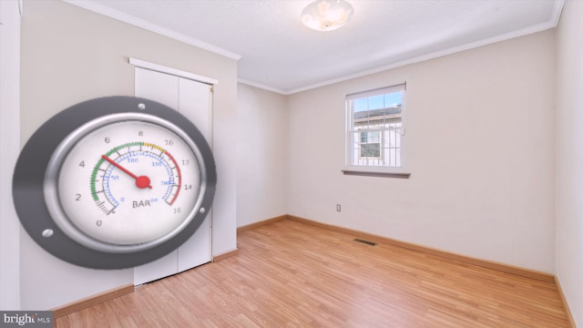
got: 5 bar
